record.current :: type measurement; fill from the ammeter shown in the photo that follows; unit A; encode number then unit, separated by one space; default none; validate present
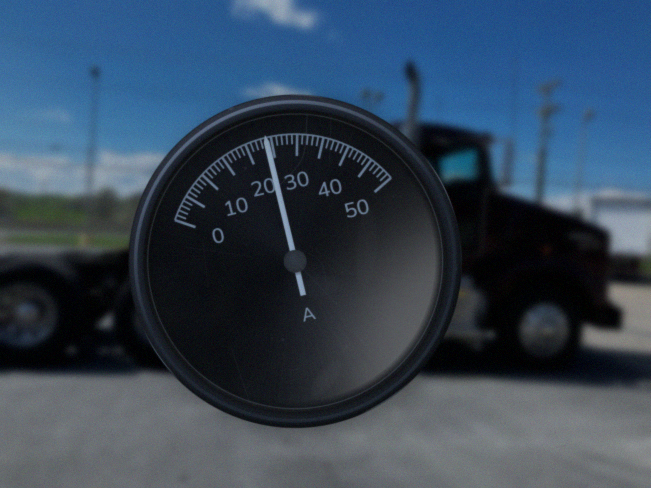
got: 24 A
